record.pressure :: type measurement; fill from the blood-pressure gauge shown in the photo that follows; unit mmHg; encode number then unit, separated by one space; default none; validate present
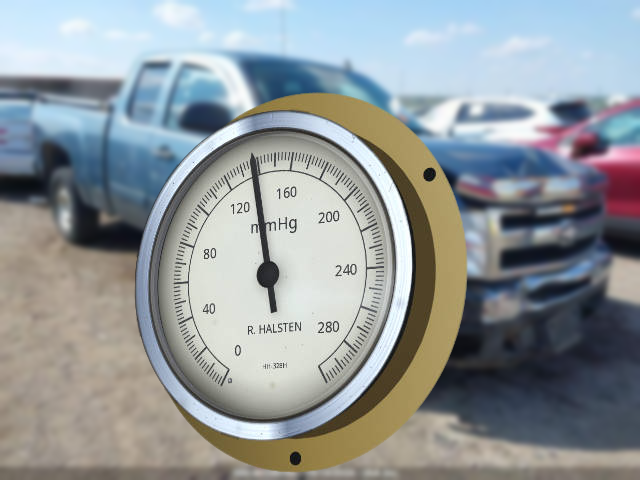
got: 140 mmHg
